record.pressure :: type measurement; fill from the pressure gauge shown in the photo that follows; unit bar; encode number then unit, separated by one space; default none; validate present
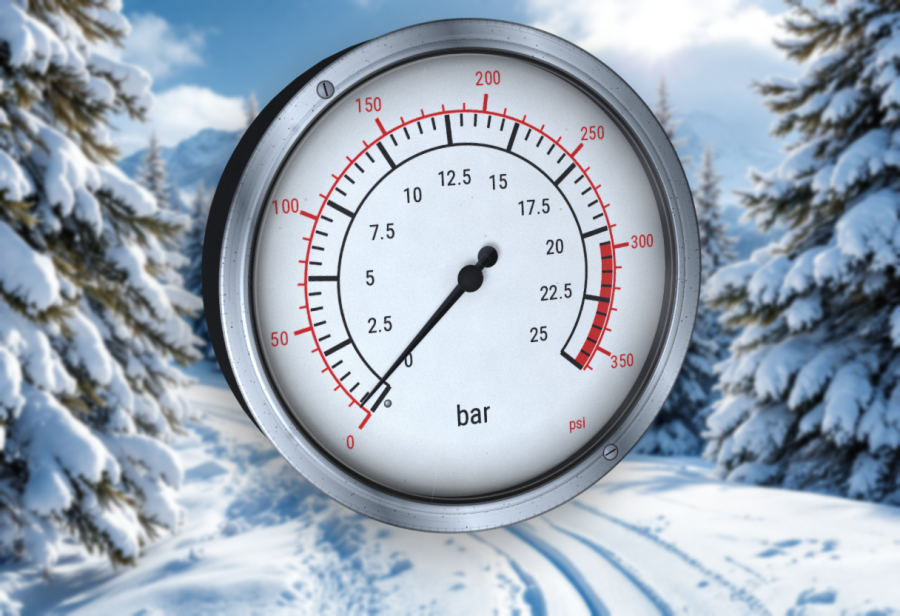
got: 0.5 bar
